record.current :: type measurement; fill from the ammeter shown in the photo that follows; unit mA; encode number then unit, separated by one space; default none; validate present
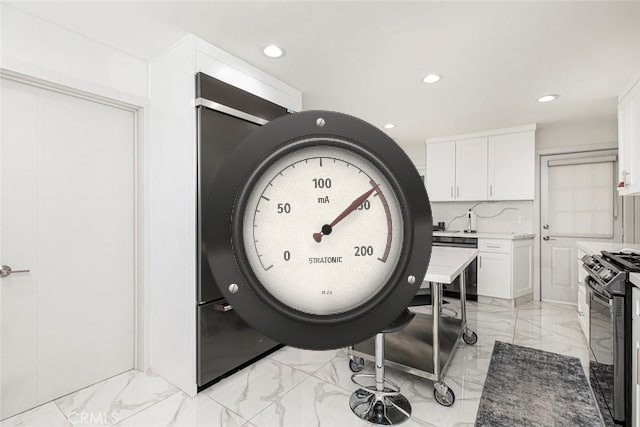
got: 145 mA
